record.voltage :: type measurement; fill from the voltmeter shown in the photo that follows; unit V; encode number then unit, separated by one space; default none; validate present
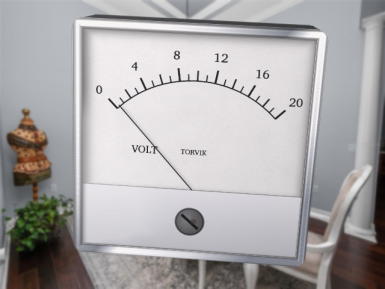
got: 0.5 V
